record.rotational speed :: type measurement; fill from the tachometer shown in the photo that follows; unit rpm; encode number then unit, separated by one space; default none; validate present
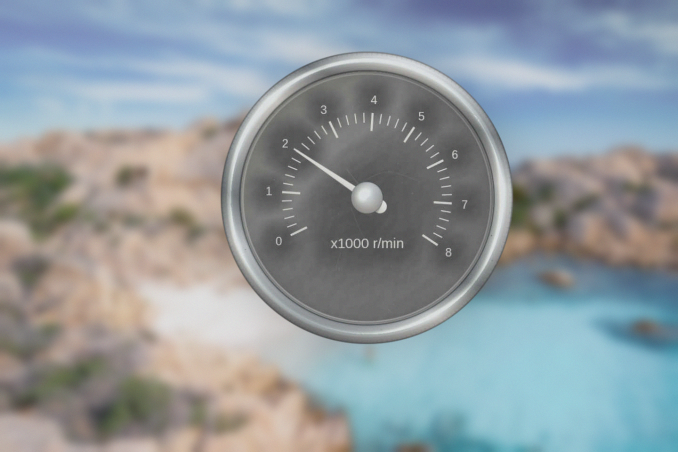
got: 2000 rpm
